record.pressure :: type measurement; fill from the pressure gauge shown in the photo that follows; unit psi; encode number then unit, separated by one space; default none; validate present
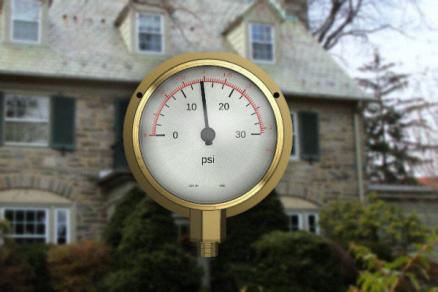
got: 14 psi
